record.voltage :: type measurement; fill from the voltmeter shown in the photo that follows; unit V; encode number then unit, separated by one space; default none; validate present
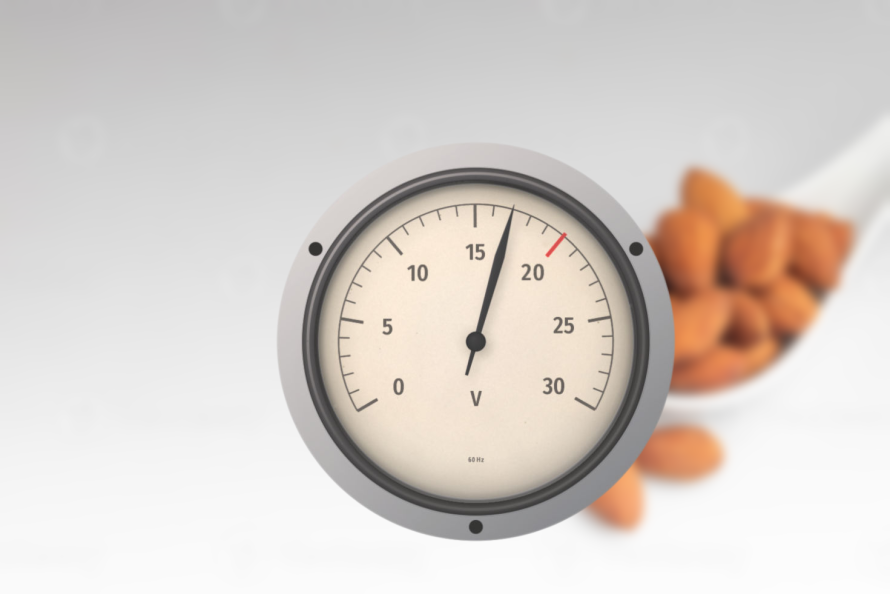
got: 17 V
